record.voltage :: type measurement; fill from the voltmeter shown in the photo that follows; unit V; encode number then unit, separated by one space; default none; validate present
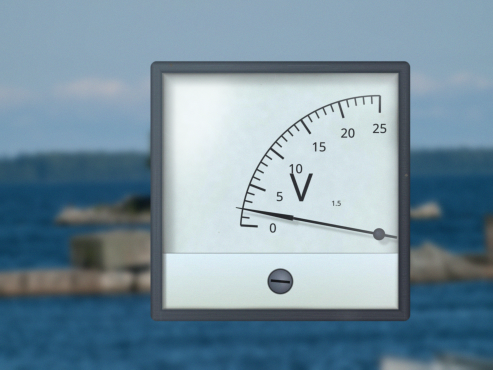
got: 2 V
